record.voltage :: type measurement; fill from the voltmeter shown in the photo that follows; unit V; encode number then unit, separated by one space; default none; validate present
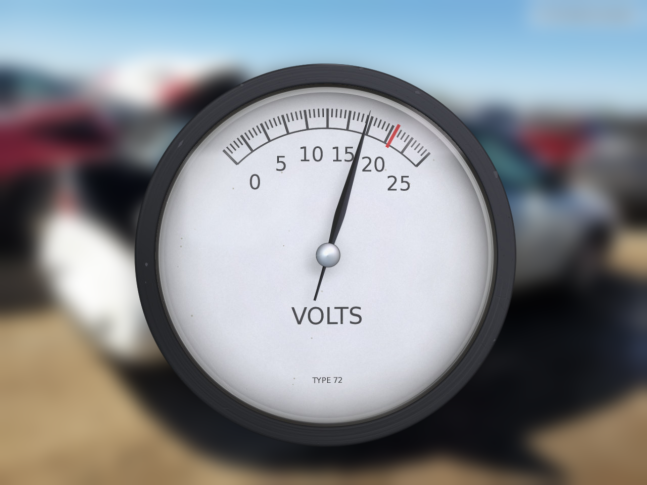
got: 17 V
